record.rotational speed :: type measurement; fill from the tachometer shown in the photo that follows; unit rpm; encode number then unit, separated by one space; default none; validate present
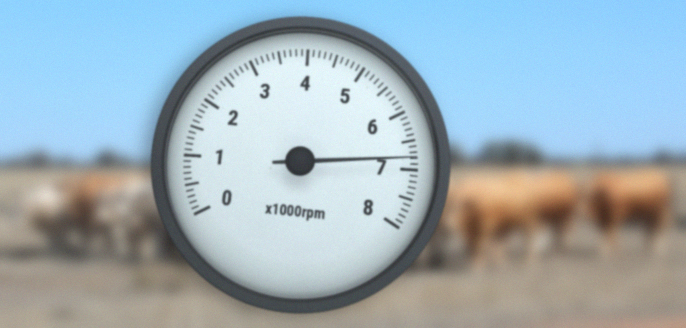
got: 6800 rpm
